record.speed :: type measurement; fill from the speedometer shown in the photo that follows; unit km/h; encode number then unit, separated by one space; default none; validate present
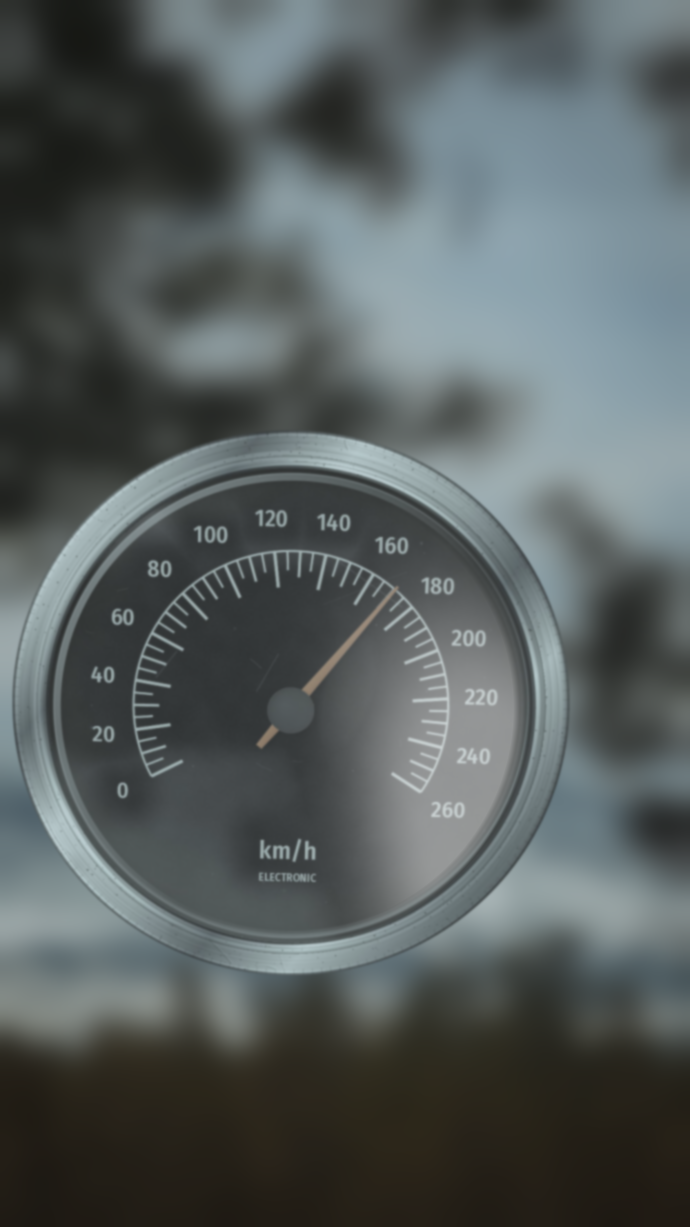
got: 170 km/h
